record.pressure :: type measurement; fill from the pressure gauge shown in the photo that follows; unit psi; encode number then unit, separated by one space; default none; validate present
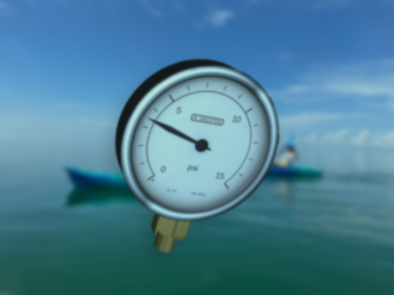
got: 3.5 psi
